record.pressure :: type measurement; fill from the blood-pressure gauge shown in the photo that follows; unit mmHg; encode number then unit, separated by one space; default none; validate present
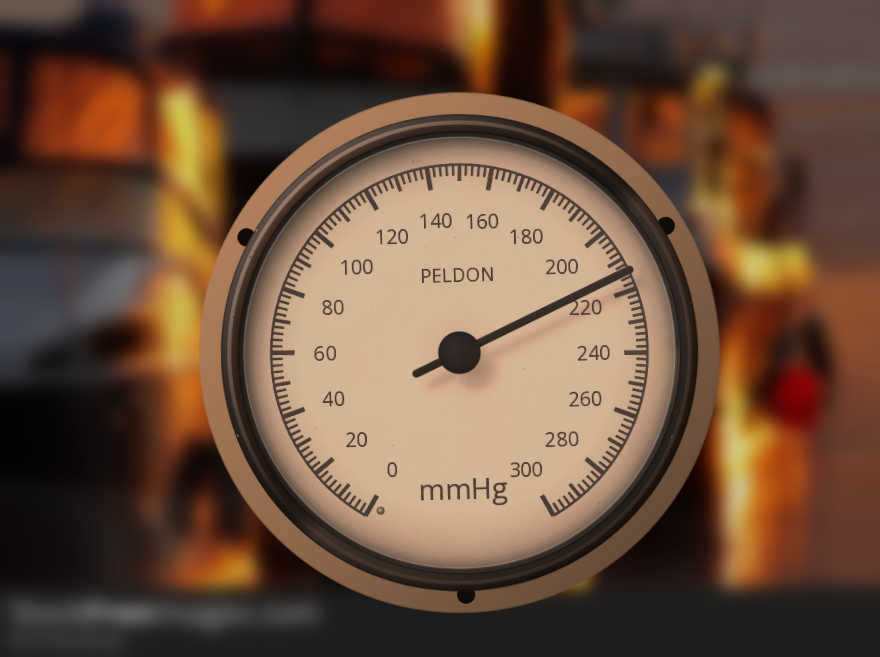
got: 214 mmHg
